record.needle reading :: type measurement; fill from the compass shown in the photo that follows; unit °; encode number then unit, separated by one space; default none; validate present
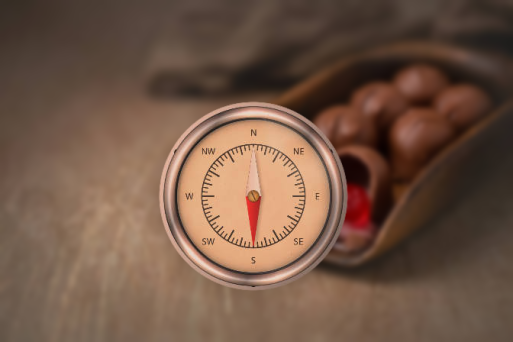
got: 180 °
